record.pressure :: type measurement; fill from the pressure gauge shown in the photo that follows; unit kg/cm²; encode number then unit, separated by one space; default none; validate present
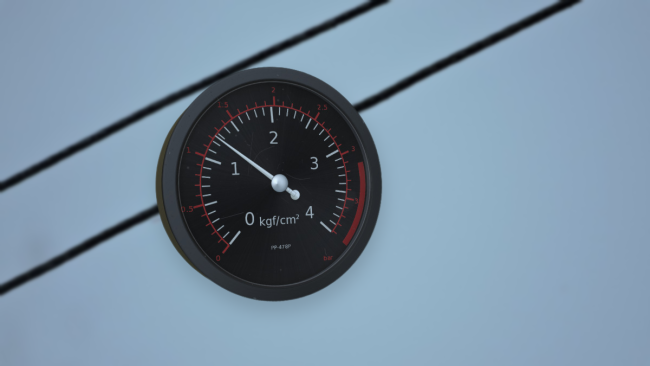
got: 1.25 kg/cm²
